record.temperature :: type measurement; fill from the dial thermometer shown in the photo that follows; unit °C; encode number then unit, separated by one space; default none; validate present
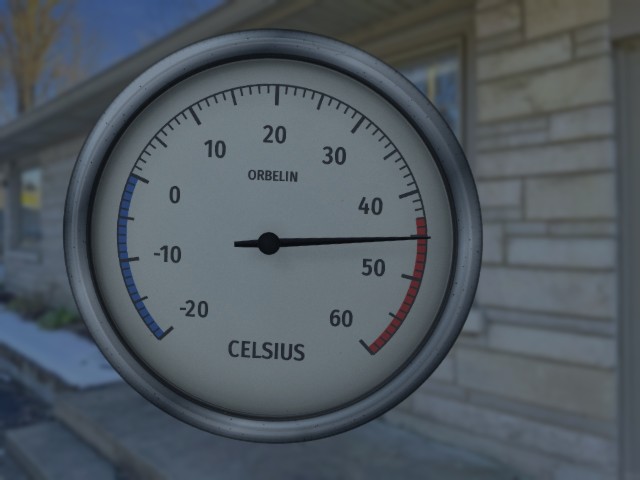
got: 45 °C
